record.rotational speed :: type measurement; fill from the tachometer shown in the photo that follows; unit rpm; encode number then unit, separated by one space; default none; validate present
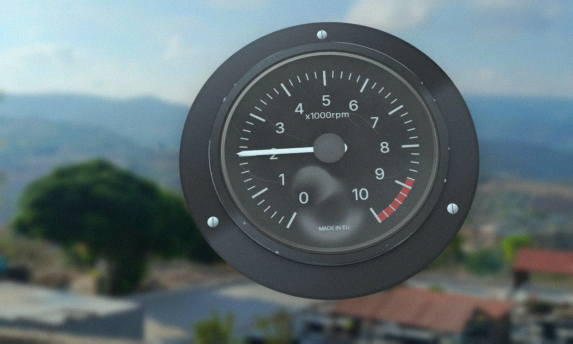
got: 2000 rpm
